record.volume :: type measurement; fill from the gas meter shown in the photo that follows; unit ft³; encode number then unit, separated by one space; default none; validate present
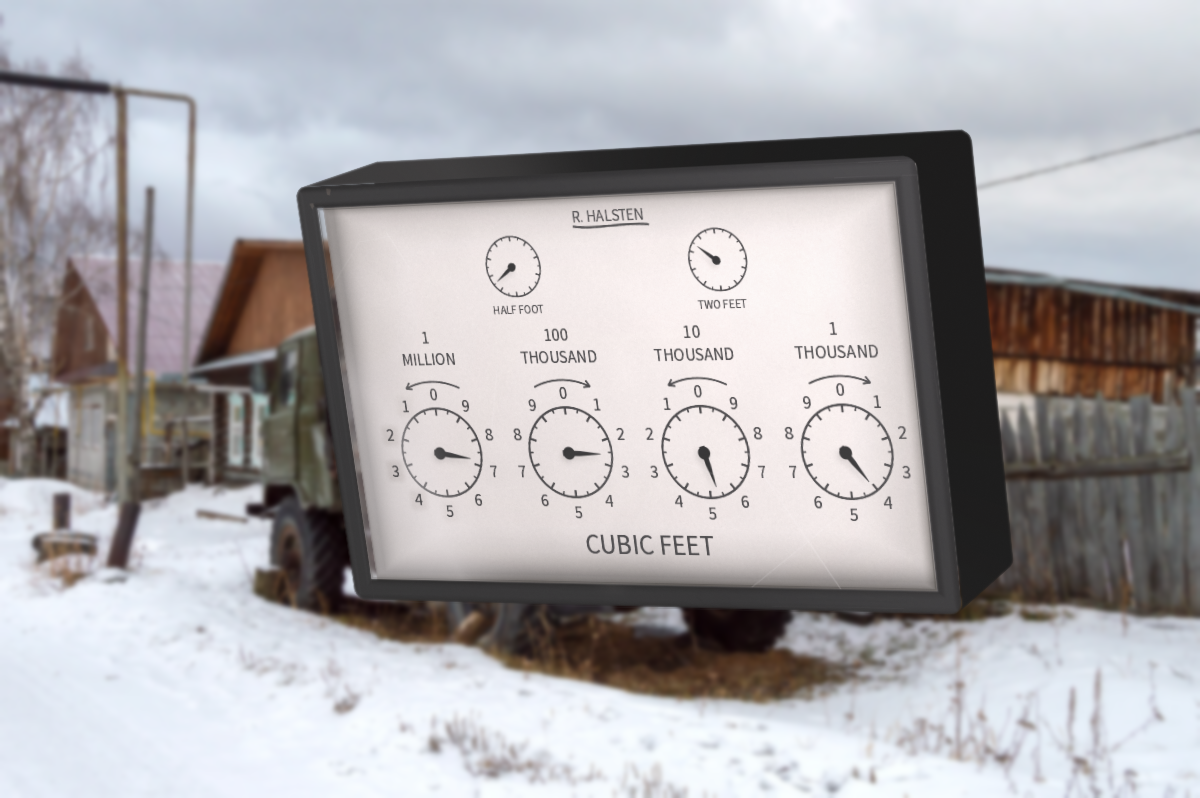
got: 725400 ft³
